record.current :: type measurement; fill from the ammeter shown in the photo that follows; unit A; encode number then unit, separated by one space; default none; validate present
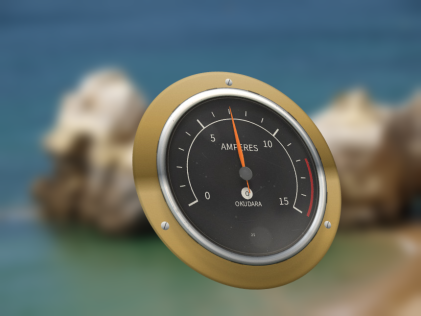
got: 7 A
